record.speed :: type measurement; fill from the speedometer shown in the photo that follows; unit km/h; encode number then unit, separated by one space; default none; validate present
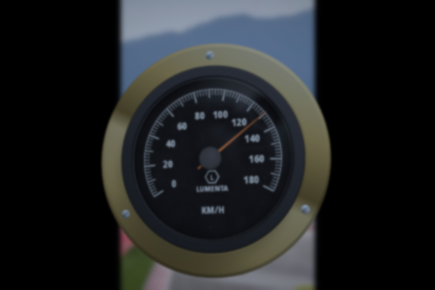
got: 130 km/h
